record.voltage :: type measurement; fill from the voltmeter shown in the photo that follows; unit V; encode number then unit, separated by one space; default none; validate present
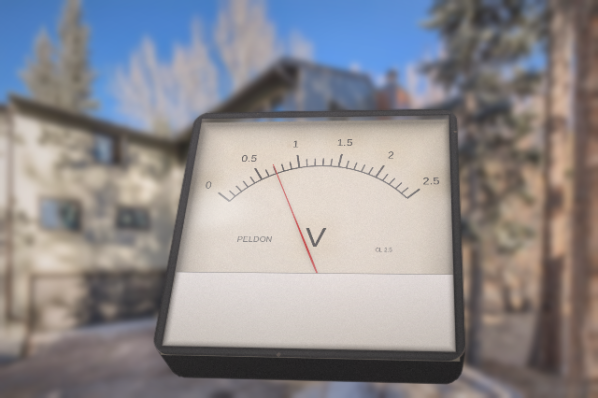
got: 0.7 V
